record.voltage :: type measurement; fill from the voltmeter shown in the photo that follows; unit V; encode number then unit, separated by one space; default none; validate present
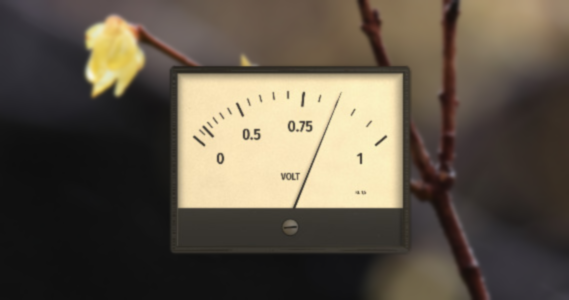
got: 0.85 V
